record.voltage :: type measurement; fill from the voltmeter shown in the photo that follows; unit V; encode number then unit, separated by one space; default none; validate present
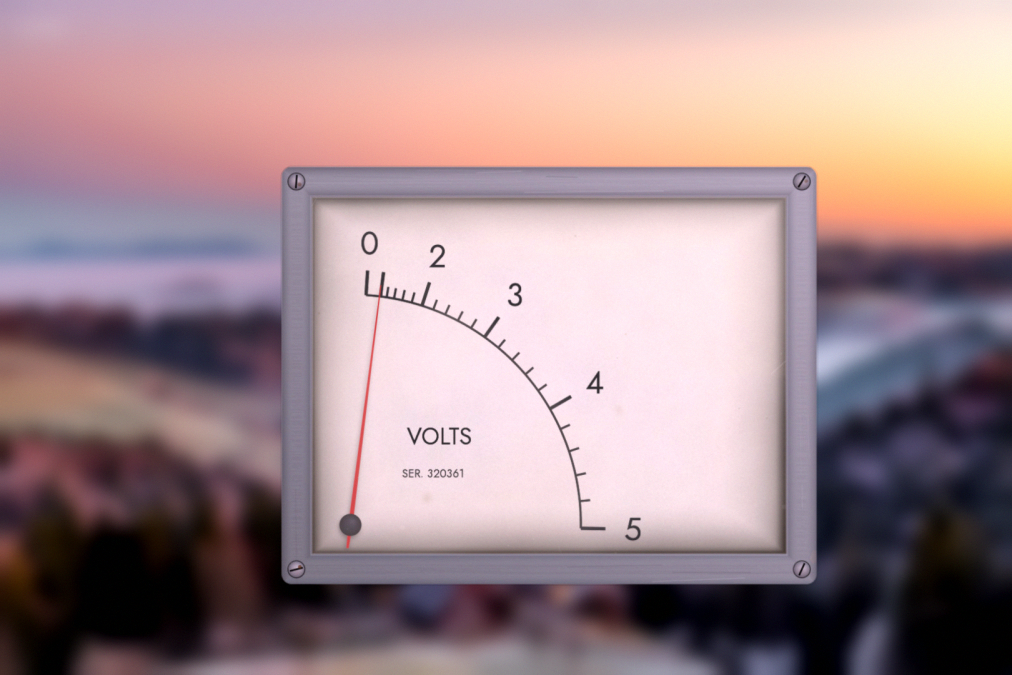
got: 1 V
